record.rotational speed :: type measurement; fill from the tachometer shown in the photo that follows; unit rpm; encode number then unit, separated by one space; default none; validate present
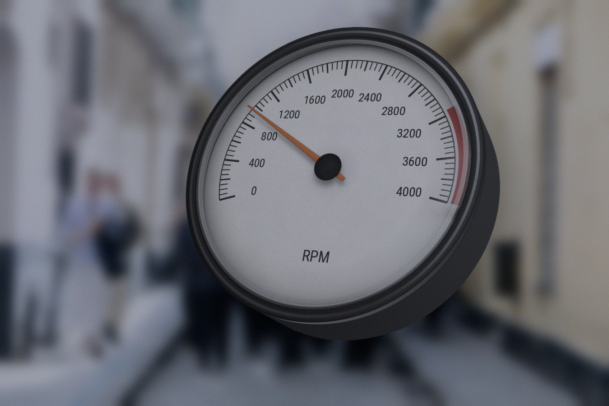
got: 950 rpm
